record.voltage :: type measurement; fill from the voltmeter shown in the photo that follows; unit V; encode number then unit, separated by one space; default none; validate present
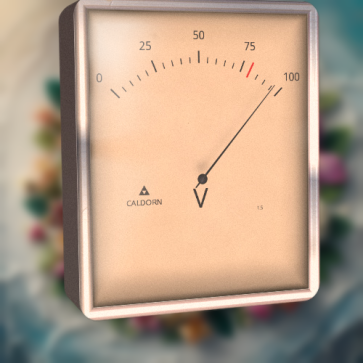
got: 95 V
